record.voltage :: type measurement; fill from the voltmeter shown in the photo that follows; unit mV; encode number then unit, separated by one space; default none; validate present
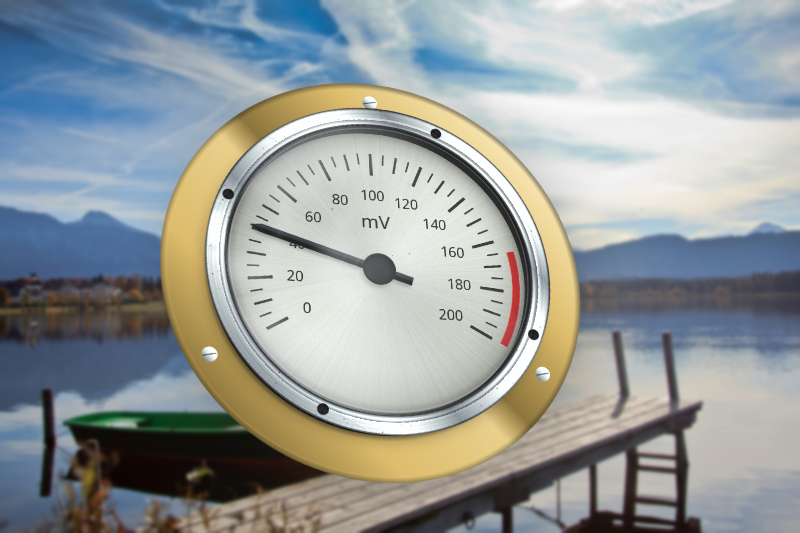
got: 40 mV
